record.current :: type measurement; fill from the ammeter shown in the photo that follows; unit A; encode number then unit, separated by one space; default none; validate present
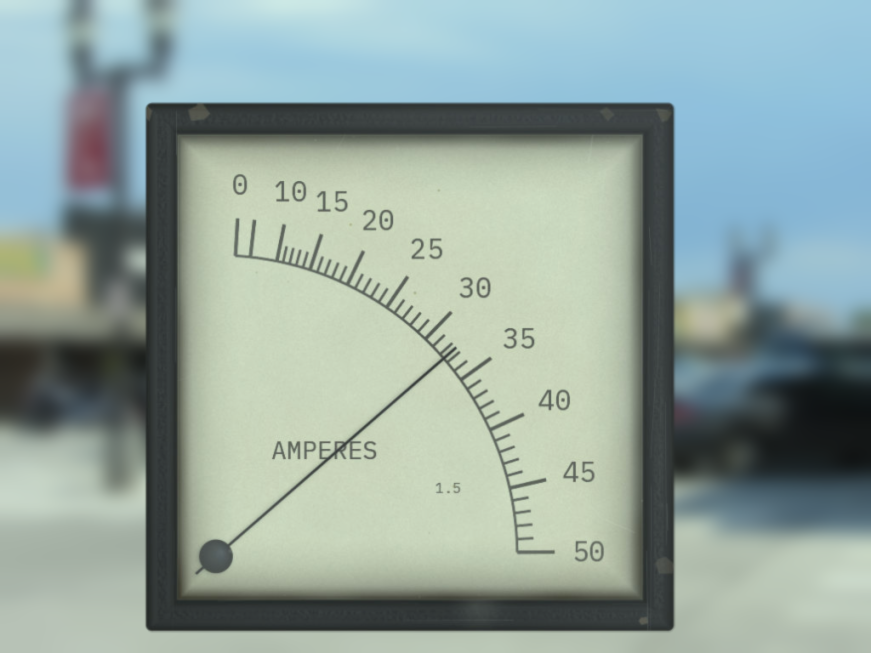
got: 32.5 A
